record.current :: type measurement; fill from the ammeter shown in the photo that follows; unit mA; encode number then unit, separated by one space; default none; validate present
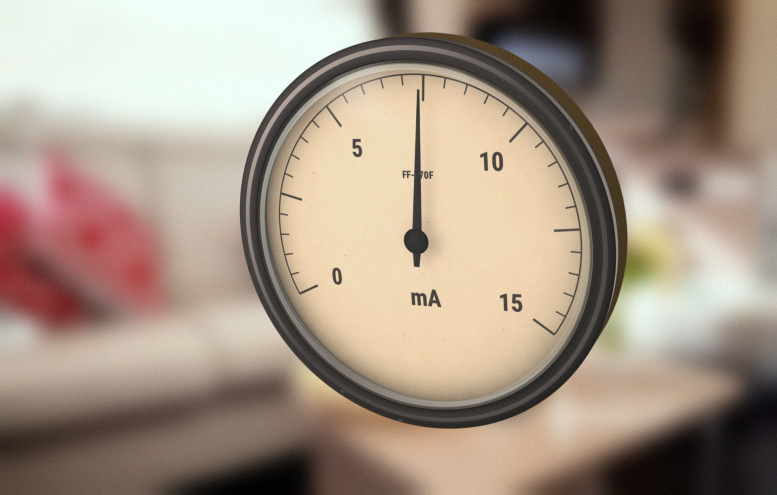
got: 7.5 mA
